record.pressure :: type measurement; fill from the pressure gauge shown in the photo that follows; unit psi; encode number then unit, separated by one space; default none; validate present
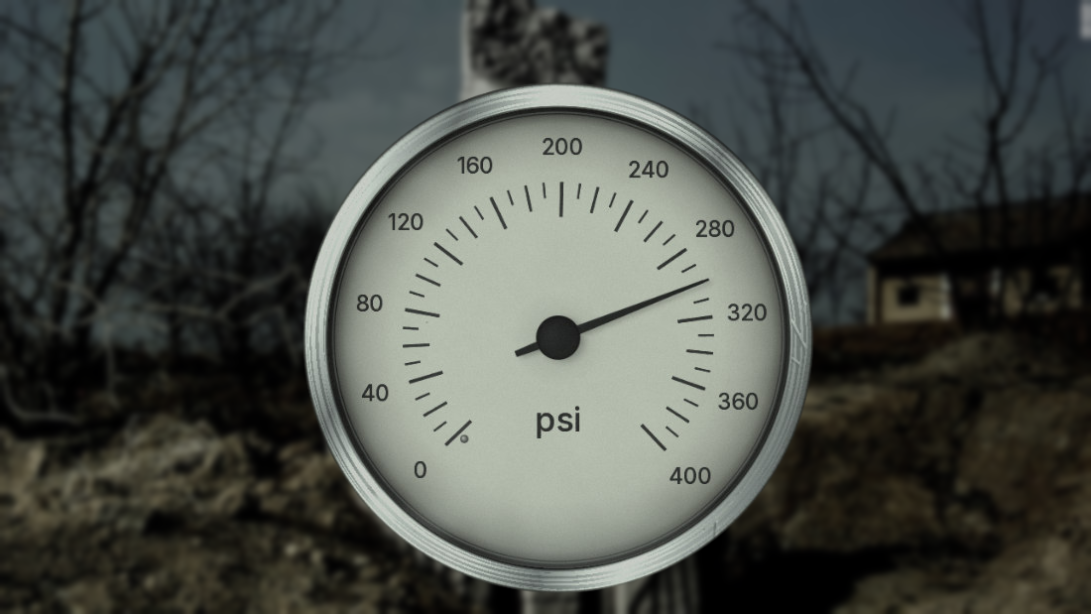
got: 300 psi
